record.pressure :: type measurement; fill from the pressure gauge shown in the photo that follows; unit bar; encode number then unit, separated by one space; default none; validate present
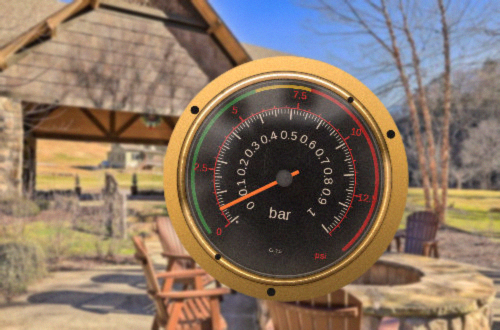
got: 0.05 bar
